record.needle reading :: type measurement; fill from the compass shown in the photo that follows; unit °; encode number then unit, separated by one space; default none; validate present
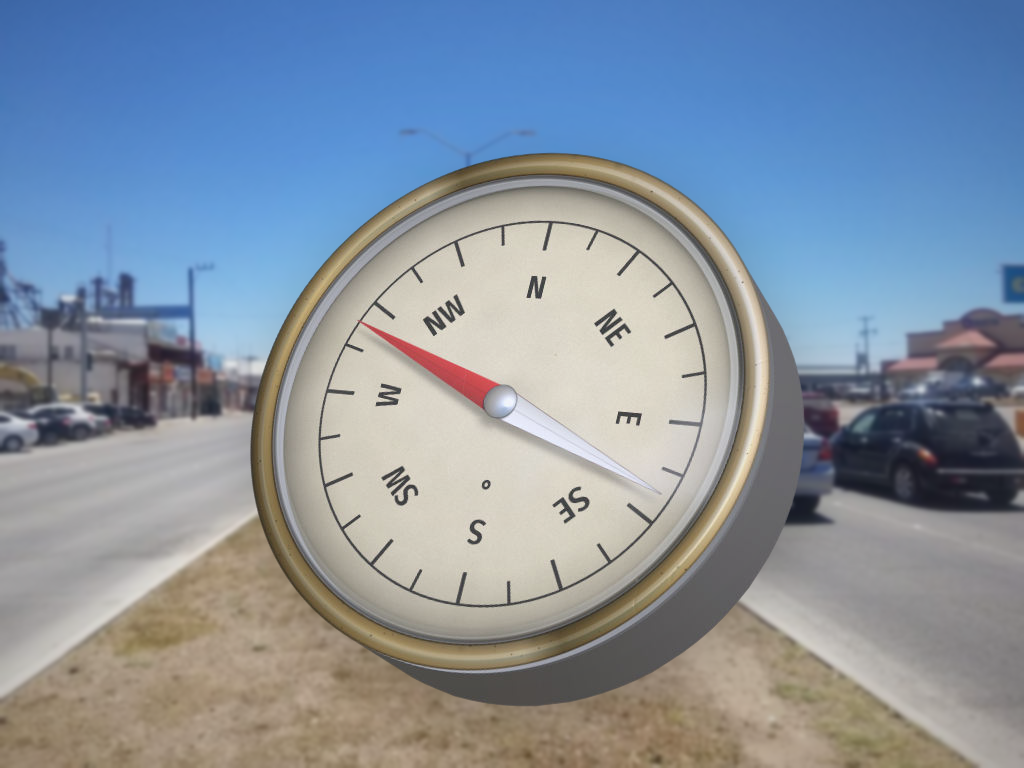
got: 292.5 °
